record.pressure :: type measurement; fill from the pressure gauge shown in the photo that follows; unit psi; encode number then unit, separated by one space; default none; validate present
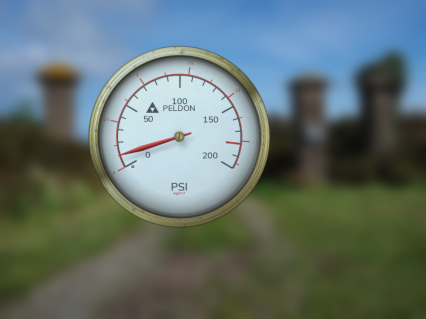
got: 10 psi
